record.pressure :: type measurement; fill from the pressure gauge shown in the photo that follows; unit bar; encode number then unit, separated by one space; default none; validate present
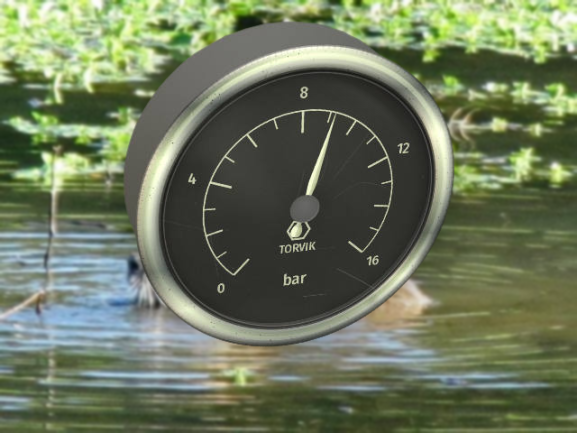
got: 9 bar
